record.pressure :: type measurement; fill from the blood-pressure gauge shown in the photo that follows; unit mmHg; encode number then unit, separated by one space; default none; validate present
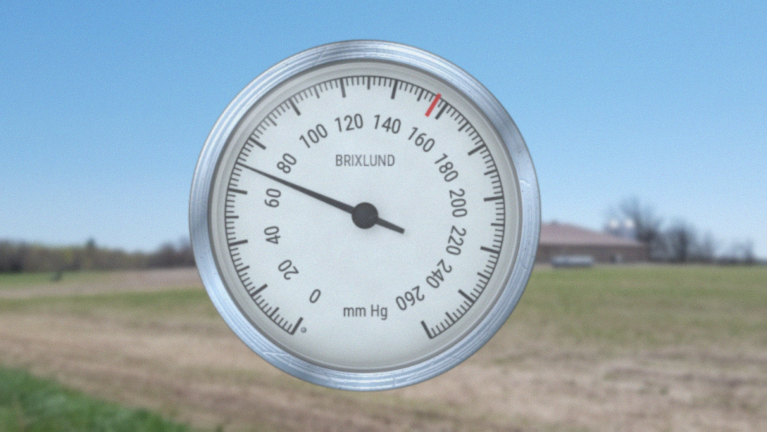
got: 70 mmHg
